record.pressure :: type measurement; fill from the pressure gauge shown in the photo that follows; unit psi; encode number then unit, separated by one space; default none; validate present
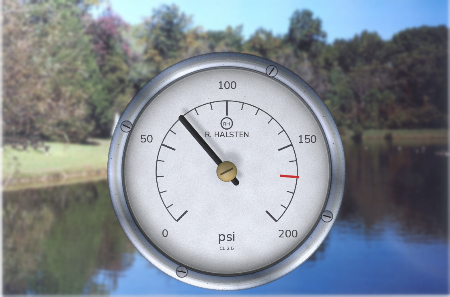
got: 70 psi
